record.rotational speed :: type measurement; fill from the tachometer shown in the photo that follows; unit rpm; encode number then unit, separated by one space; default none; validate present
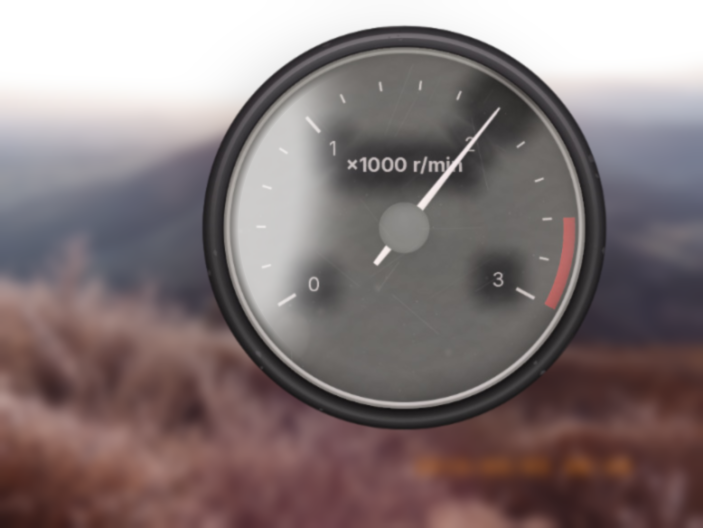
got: 2000 rpm
